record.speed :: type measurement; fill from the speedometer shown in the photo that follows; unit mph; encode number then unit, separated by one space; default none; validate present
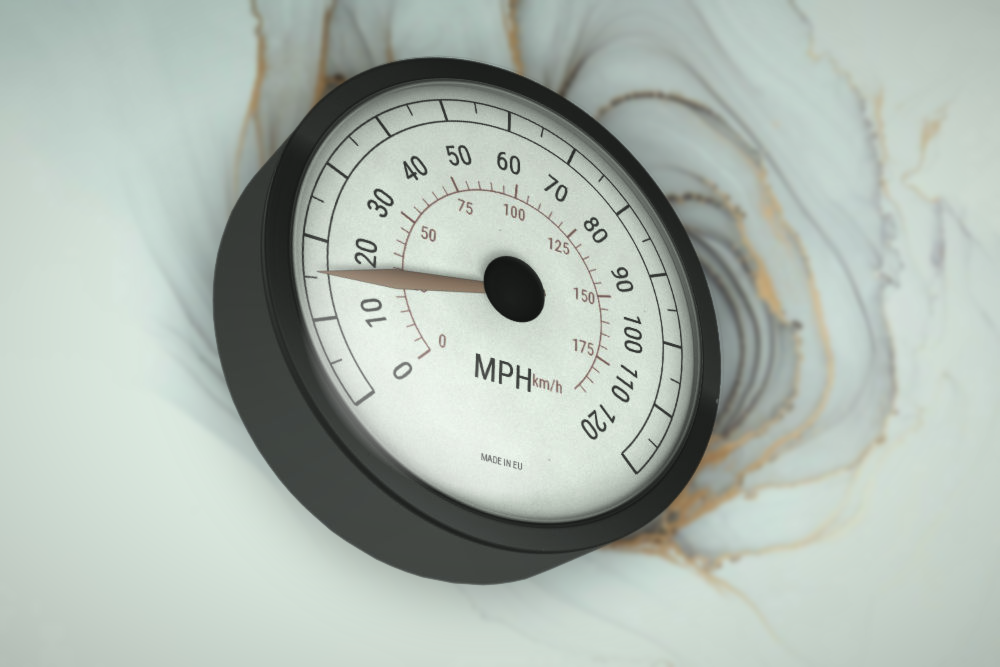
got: 15 mph
